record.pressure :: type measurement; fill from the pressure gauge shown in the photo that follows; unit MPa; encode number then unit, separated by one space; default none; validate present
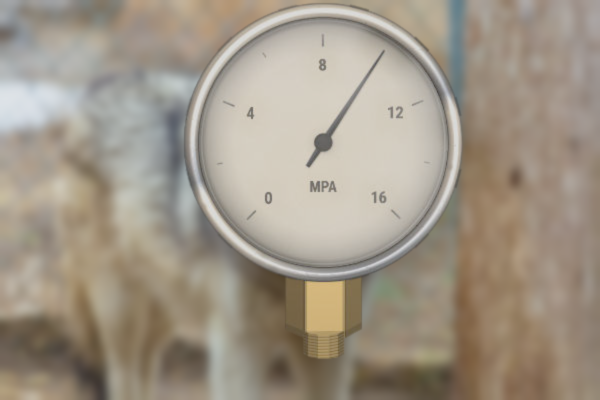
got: 10 MPa
